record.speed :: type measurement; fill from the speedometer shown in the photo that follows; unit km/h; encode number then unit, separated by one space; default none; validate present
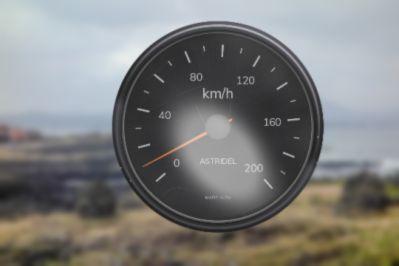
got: 10 km/h
